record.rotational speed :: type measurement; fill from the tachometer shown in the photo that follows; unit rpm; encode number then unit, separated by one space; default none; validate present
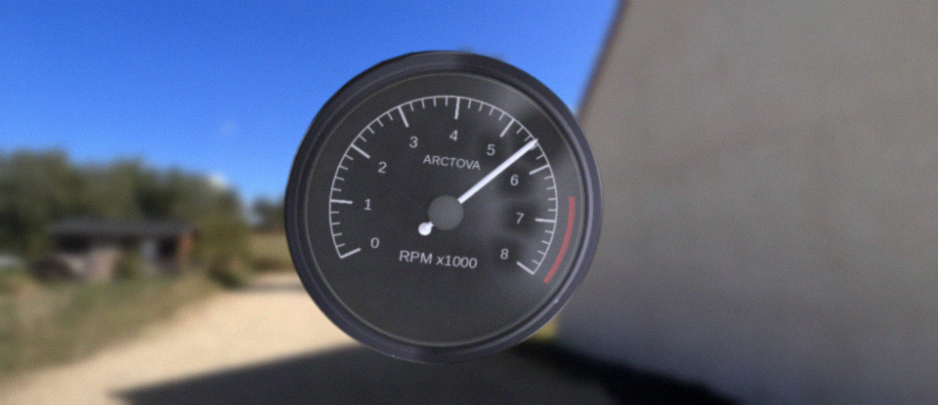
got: 5500 rpm
